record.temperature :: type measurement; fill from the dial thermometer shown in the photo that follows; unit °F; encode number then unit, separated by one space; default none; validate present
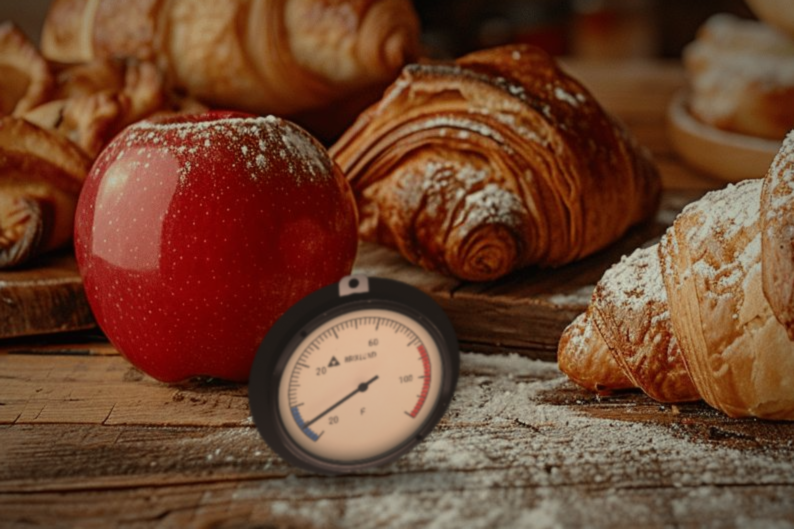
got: -10 °F
